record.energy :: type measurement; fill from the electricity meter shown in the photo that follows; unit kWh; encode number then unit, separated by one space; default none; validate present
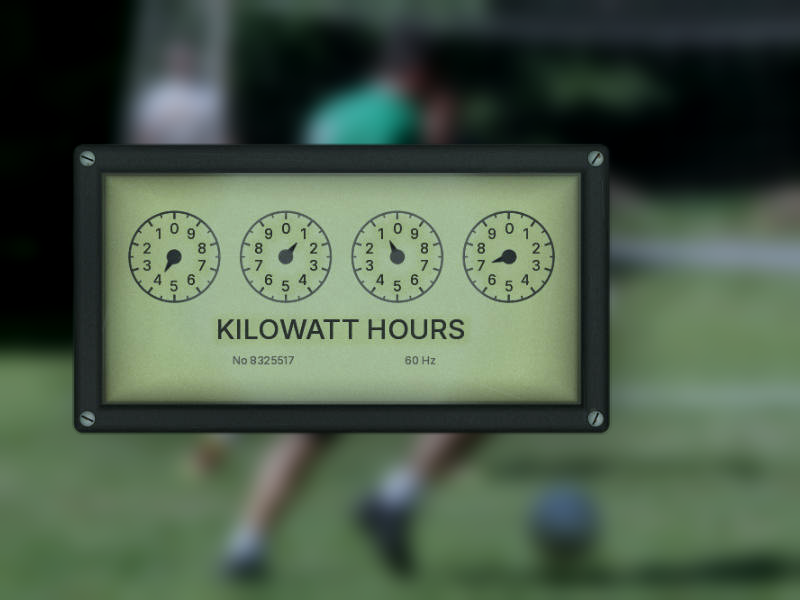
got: 4107 kWh
